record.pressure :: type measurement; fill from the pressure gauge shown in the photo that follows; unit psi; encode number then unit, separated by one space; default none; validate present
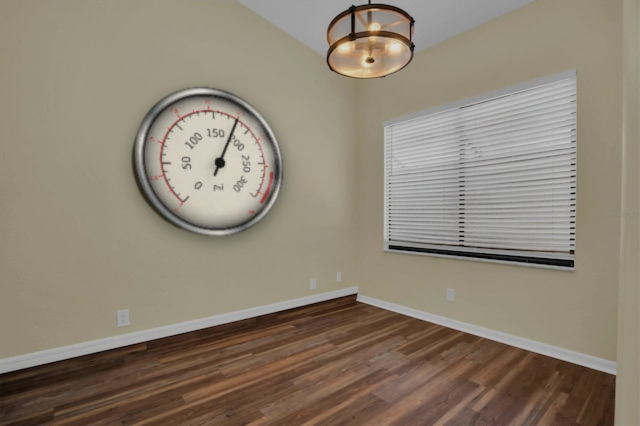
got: 180 psi
